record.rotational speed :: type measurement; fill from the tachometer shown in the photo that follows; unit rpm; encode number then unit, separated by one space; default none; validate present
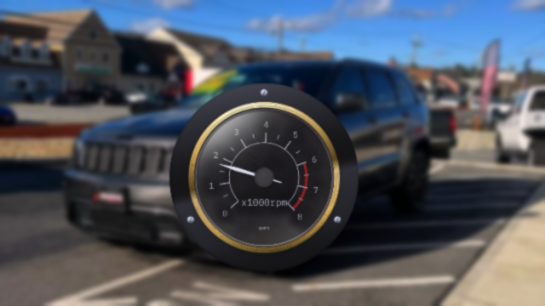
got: 1750 rpm
